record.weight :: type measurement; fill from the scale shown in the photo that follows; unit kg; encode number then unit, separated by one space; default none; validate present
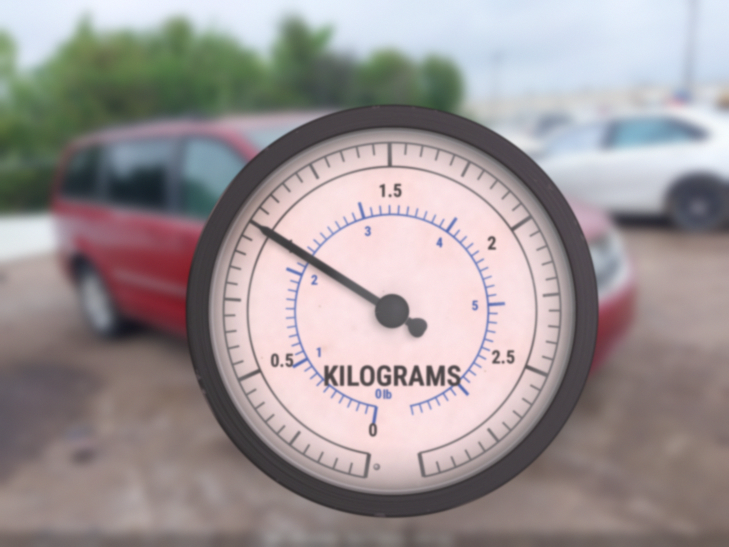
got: 1 kg
